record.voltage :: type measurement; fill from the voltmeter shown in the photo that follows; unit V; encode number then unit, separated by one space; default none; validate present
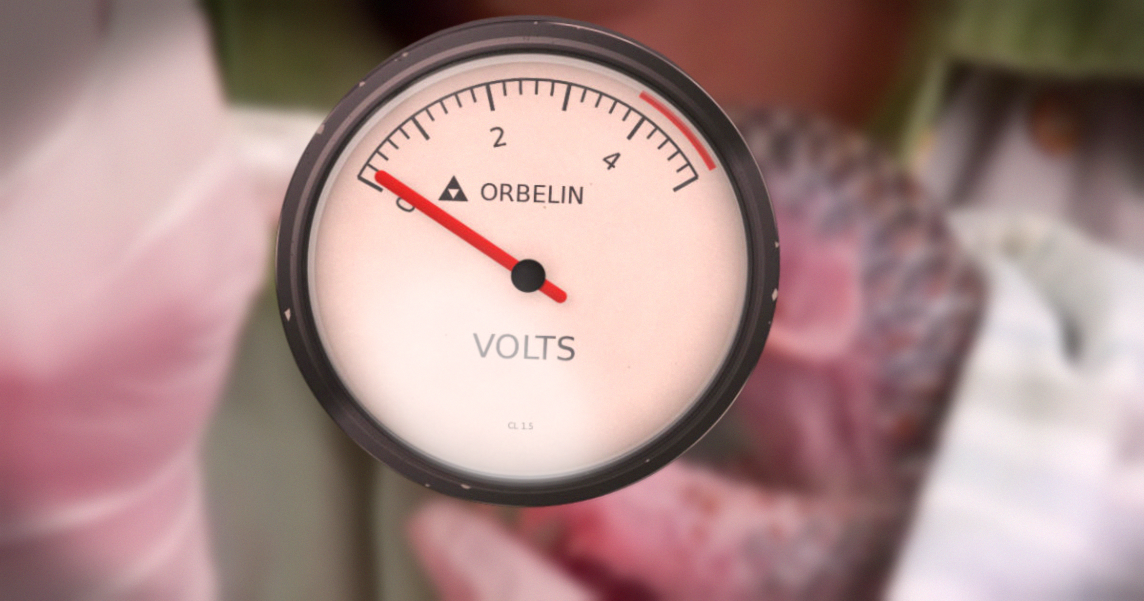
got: 0.2 V
